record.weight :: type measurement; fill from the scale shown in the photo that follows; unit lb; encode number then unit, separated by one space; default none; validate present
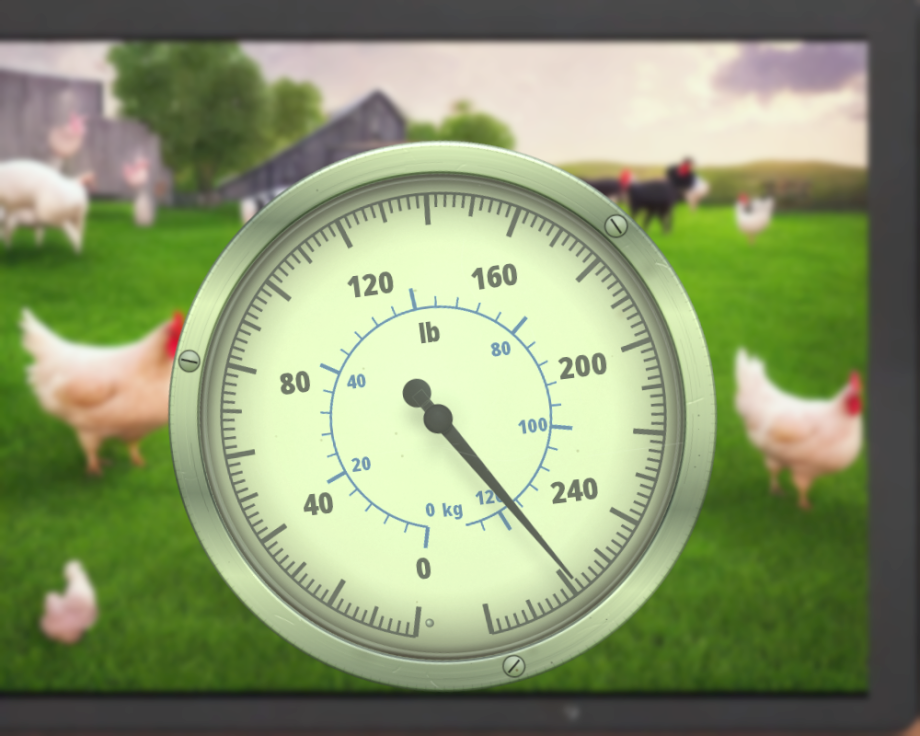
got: 258 lb
